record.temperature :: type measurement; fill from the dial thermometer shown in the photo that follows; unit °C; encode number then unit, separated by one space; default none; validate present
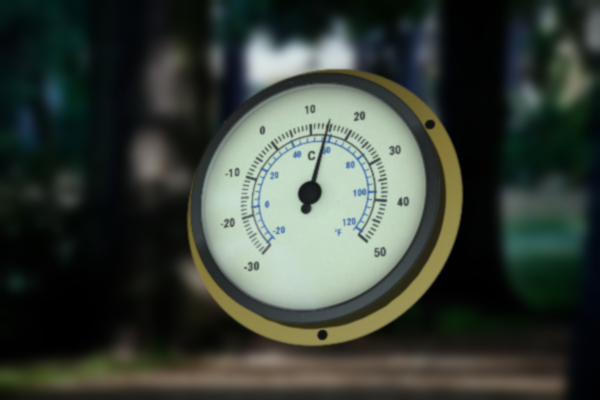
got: 15 °C
